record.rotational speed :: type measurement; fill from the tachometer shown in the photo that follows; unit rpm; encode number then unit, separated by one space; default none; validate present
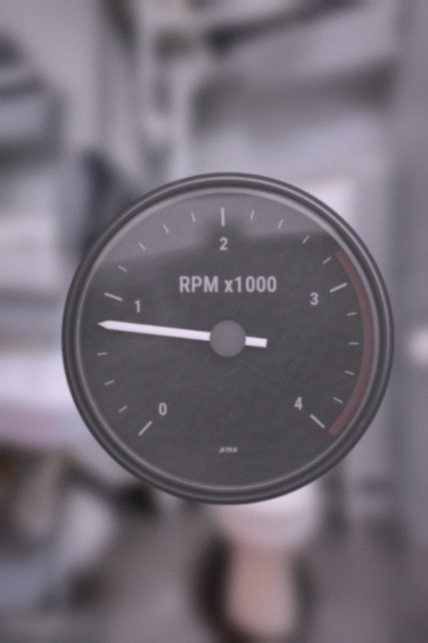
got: 800 rpm
